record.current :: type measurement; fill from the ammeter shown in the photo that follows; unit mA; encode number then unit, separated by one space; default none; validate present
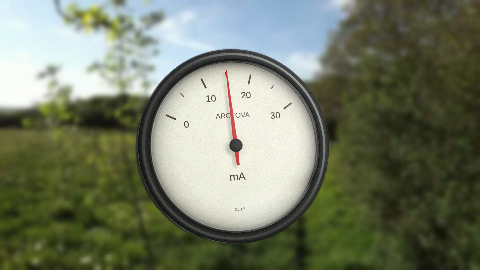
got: 15 mA
